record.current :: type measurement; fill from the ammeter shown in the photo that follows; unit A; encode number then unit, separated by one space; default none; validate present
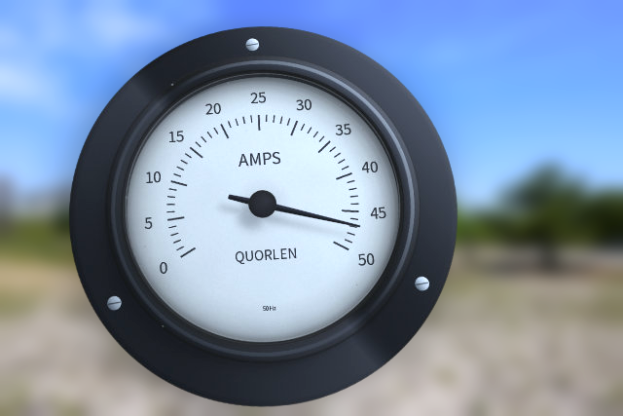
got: 47 A
